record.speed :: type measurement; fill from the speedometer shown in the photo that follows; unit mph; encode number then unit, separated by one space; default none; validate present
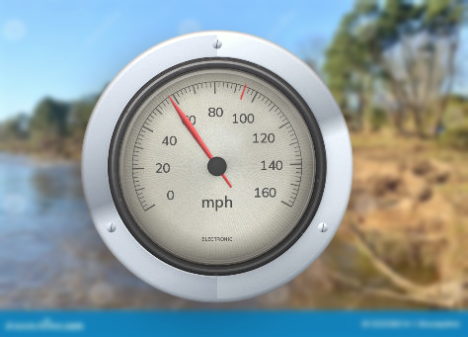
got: 58 mph
